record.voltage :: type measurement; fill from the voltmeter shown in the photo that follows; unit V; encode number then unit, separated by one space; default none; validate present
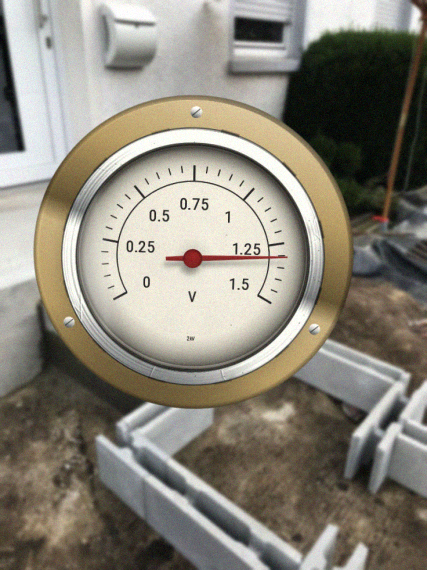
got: 1.3 V
